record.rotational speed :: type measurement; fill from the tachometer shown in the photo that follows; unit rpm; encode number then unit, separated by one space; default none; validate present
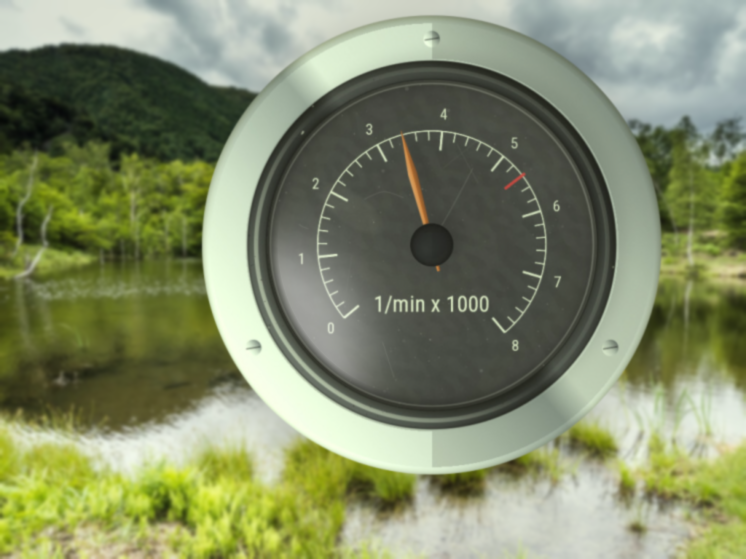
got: 3400 rpm
